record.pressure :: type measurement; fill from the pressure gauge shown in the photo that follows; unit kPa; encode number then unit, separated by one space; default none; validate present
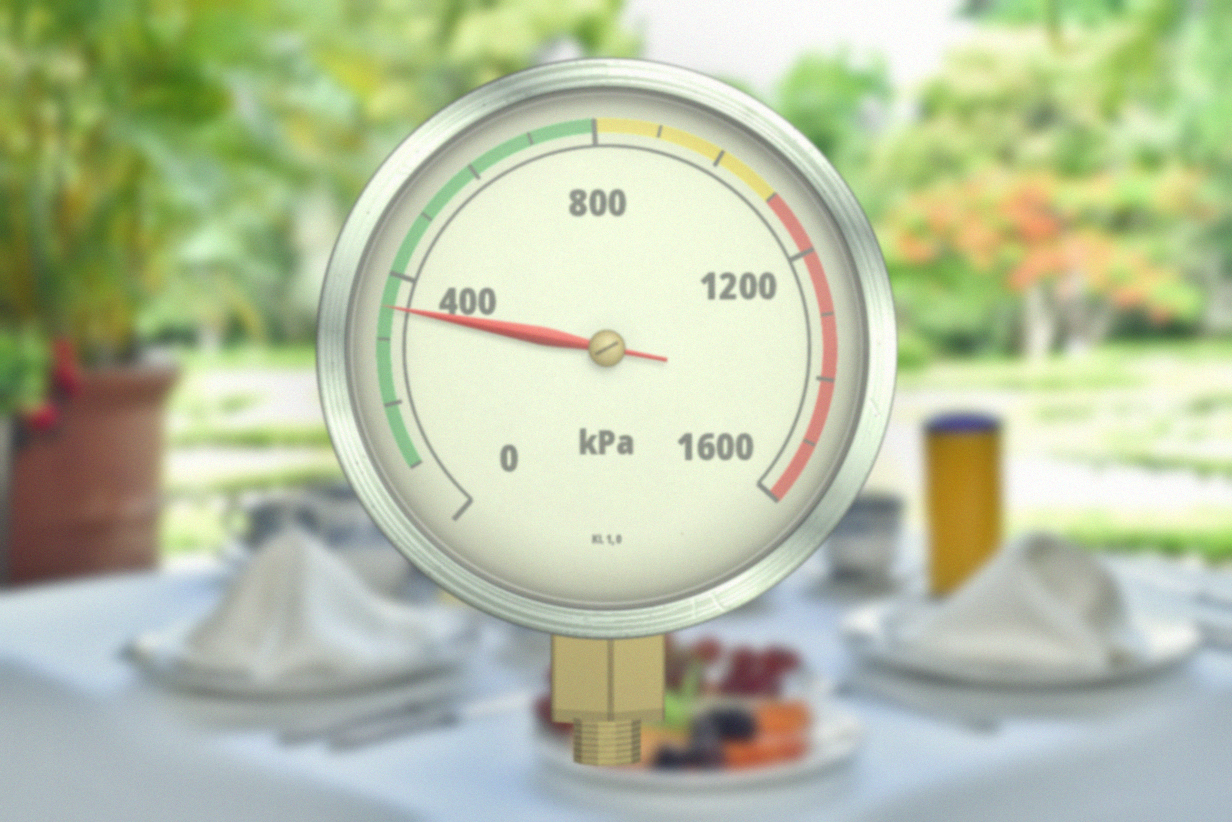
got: 350 kPa
